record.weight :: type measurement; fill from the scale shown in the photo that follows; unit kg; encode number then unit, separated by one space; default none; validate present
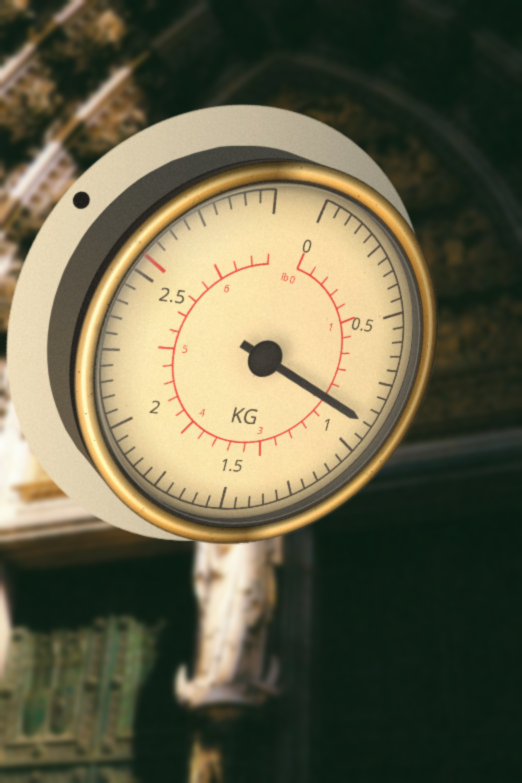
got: 0.9 kg
